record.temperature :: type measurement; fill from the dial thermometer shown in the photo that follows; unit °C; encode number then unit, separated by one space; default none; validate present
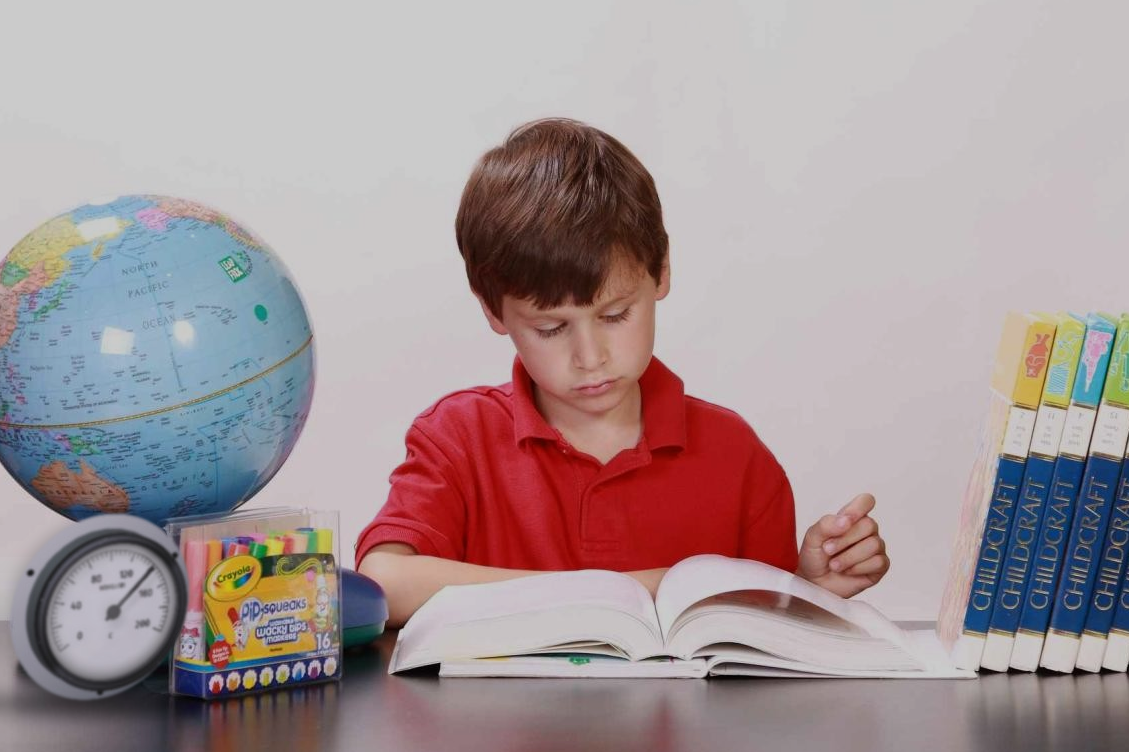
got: 140 °C
